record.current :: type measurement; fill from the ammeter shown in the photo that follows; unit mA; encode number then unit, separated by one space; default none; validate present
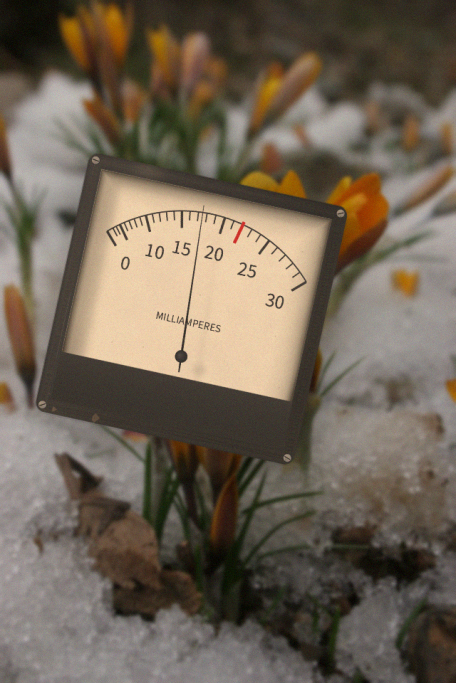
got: 17.5 mA
